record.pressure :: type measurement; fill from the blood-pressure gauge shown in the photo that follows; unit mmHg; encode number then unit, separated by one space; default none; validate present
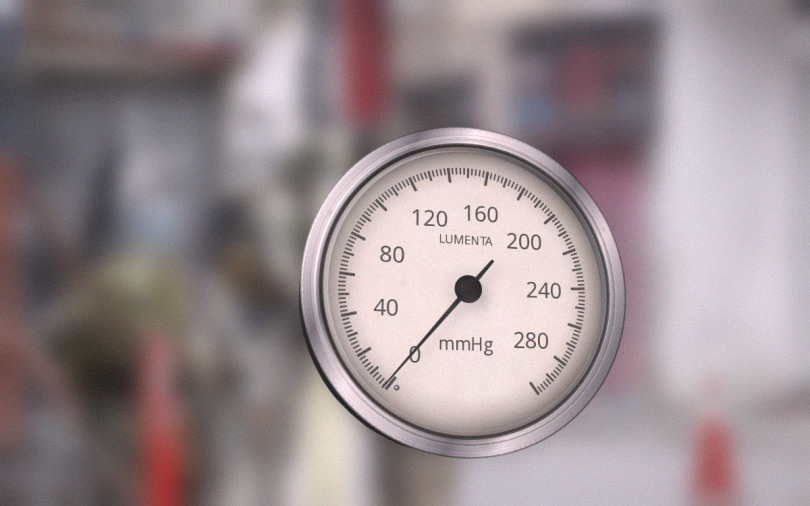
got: 2 mmHg
